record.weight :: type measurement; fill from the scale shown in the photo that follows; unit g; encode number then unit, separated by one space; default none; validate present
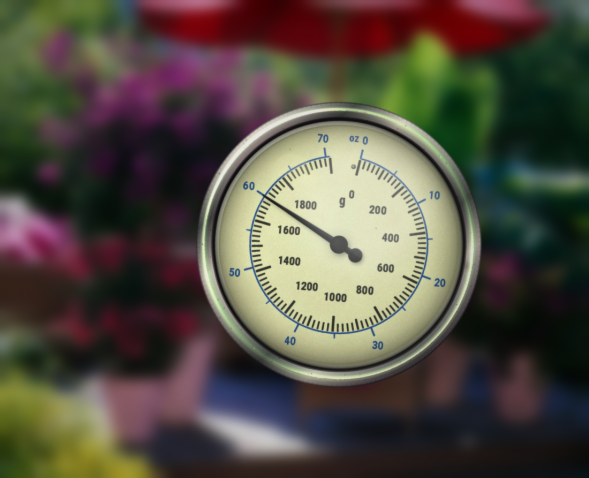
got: 1700 g
